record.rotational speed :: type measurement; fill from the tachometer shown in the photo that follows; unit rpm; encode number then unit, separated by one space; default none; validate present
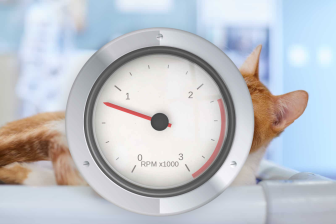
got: 800 rpm
